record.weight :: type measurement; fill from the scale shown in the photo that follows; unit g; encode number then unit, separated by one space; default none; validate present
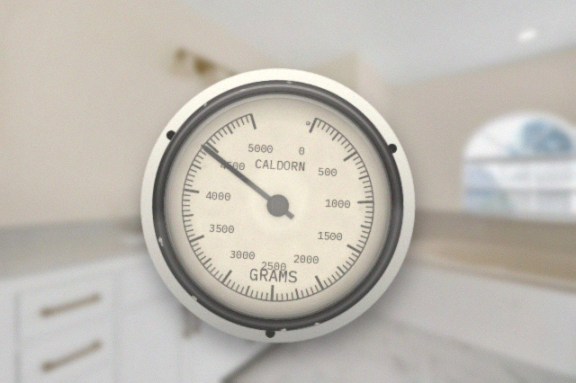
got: 4450 g
